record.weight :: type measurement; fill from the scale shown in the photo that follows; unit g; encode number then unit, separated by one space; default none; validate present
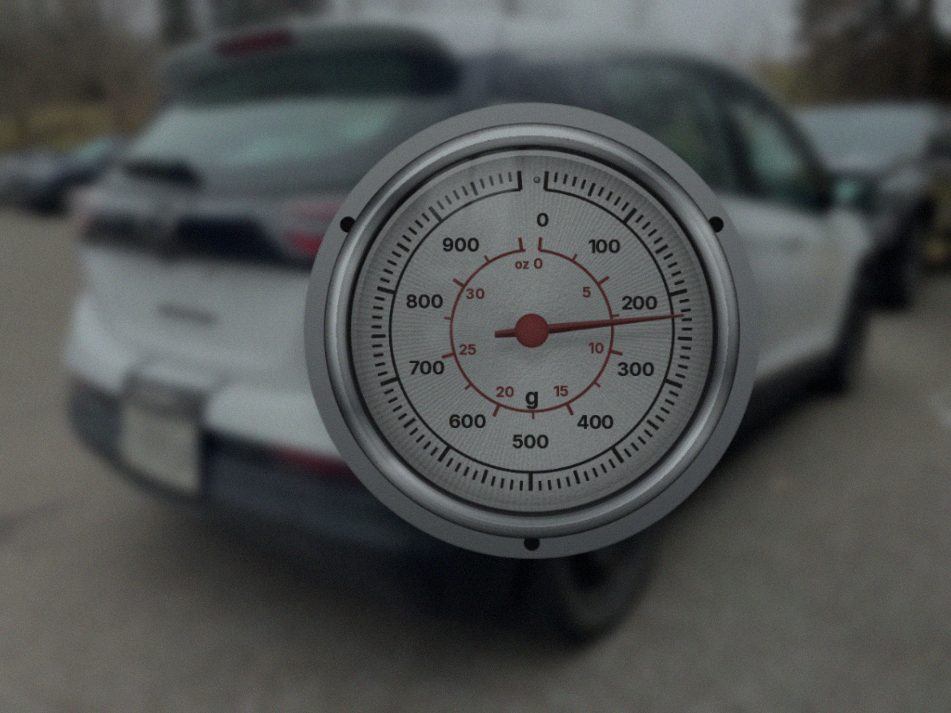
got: 225 g
